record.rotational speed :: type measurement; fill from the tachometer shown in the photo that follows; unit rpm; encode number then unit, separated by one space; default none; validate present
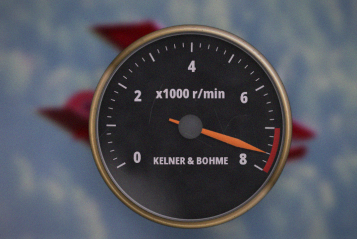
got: 7600 rpm
